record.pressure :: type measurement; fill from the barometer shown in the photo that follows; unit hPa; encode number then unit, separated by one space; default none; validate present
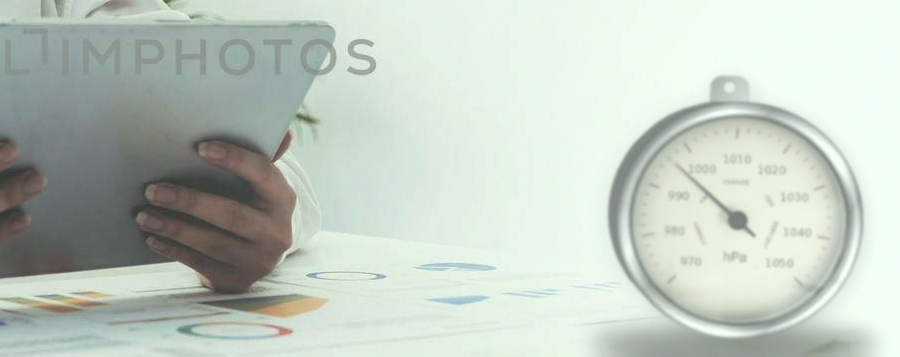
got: 996 hPa
